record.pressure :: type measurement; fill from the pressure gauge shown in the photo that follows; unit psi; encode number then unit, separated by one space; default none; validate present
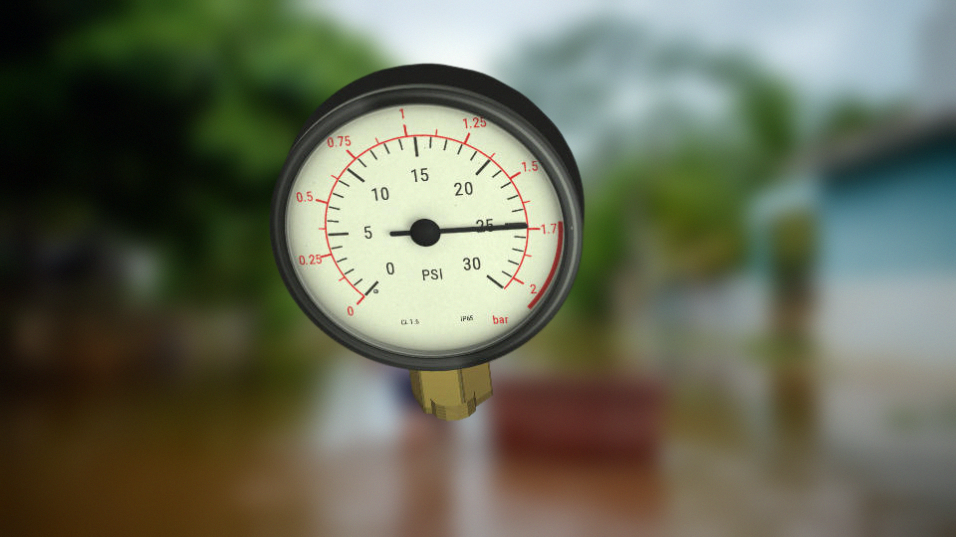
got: 25 psi
